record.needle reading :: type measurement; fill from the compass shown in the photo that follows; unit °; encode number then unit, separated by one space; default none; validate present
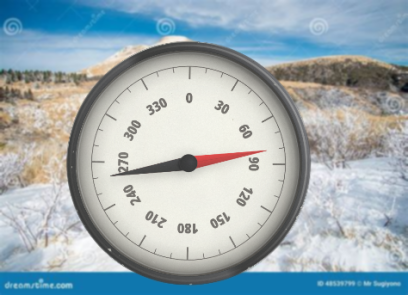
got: 80 °
